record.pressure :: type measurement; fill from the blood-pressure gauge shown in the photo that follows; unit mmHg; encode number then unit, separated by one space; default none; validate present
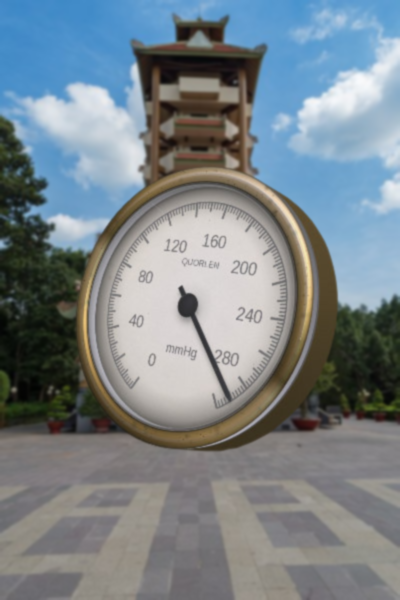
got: 290 mmHg
